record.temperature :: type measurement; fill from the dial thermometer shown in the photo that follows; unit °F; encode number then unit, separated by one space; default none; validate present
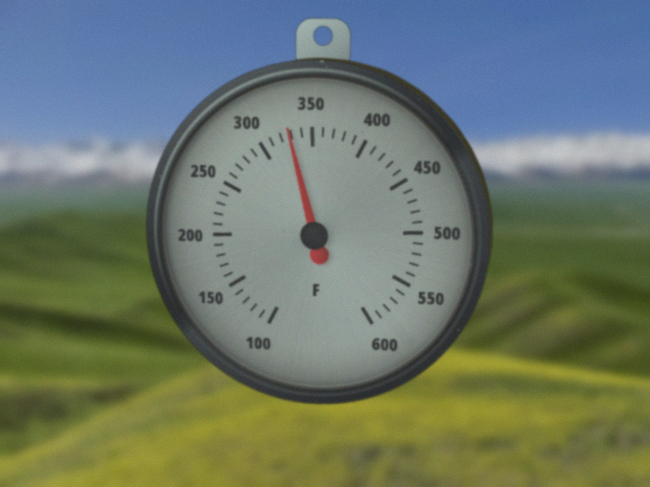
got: 330 °F
